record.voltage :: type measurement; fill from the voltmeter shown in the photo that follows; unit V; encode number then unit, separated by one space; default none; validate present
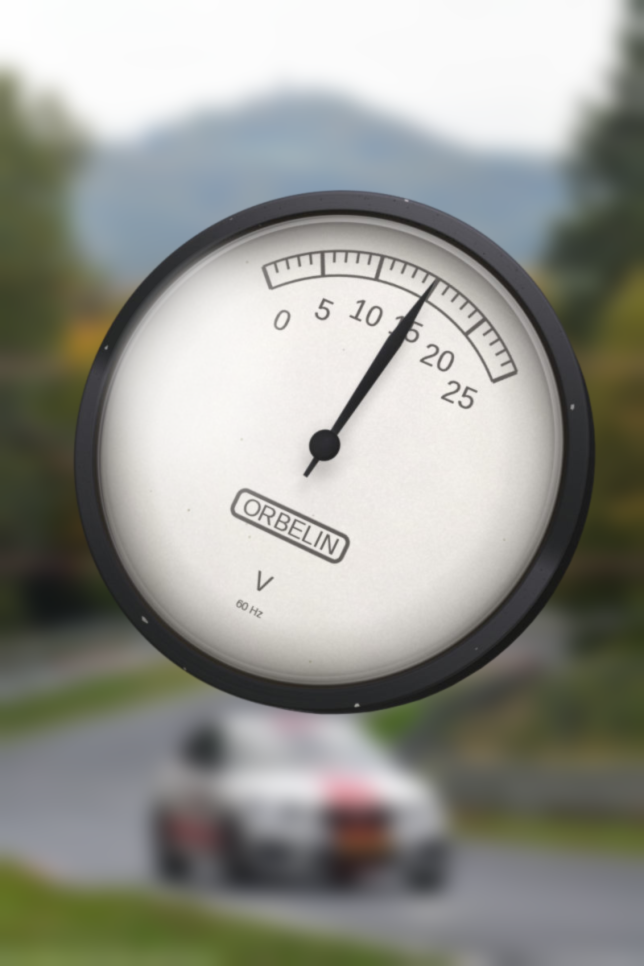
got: 15 V
